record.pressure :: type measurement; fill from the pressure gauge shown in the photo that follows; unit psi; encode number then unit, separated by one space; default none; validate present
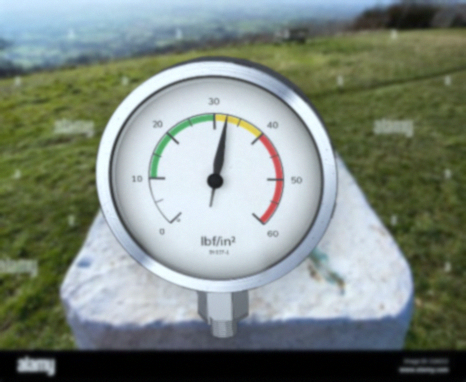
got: 32.5 psi
